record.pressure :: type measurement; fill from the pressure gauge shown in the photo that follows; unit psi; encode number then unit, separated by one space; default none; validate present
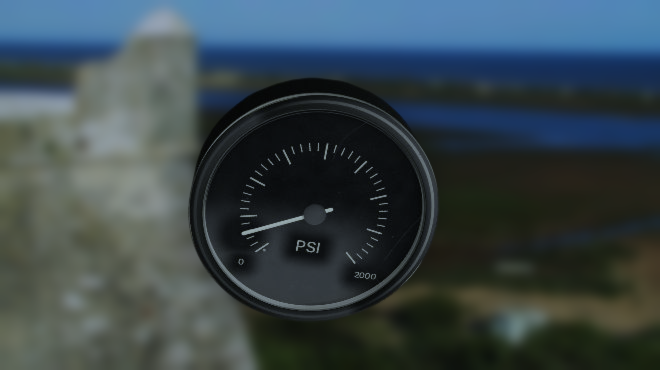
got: 150 psi
